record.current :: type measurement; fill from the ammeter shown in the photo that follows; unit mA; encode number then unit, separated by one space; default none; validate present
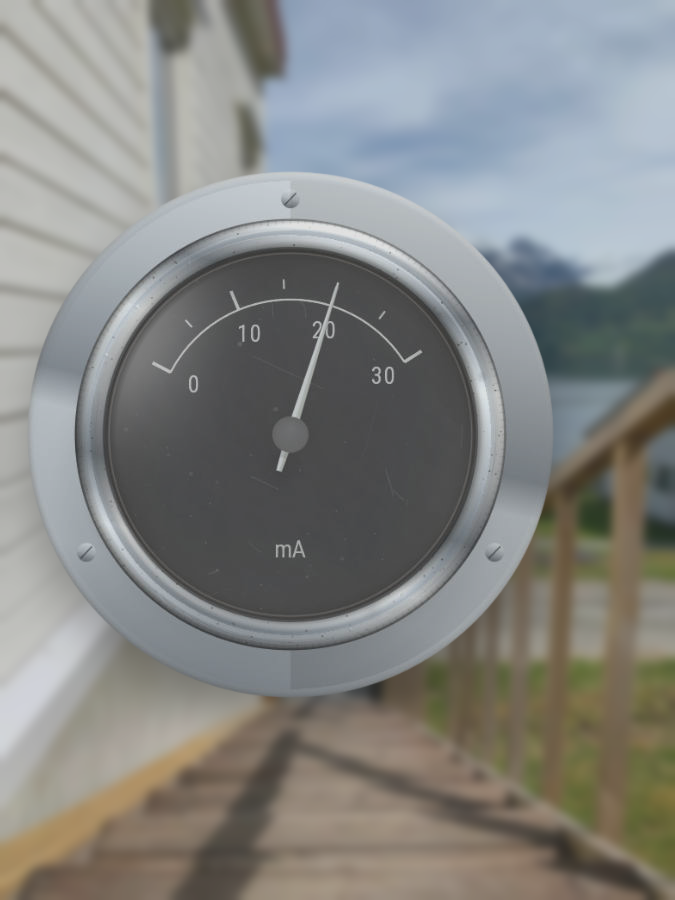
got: 20 mA
